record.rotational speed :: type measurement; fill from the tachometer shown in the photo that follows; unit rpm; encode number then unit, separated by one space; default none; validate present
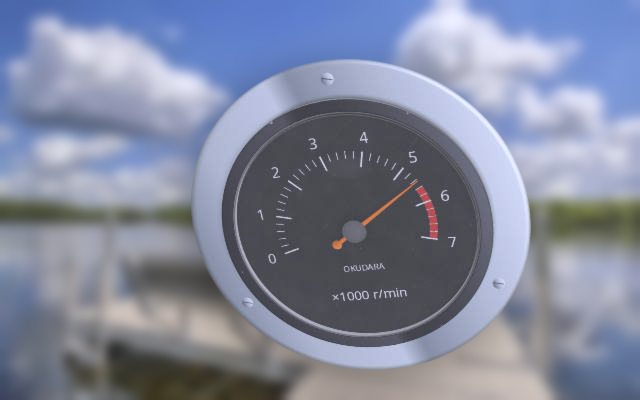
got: 5400 rpm
